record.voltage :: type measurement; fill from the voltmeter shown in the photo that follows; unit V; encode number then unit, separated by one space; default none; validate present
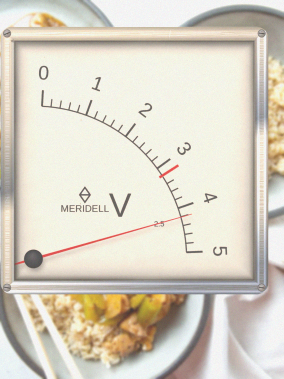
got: 4.2 V
